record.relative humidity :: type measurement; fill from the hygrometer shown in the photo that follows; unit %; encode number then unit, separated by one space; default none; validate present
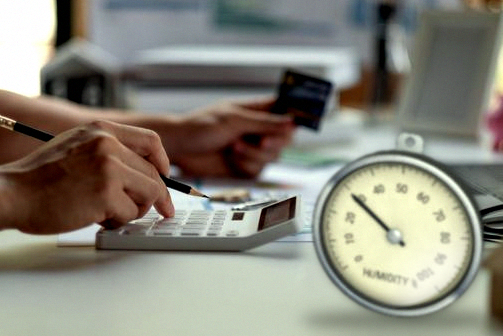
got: 30 %
